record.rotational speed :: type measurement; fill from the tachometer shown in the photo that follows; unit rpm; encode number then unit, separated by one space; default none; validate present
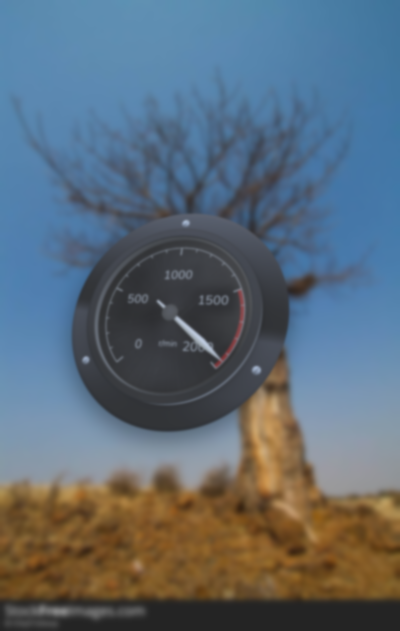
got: 1950 rpm
